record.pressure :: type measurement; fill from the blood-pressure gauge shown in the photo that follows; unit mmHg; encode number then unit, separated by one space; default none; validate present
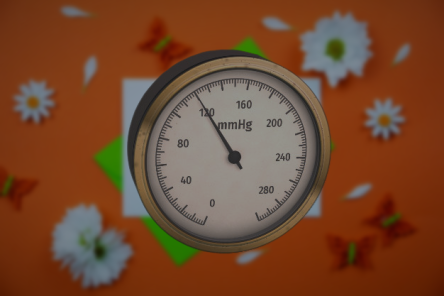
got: 120 mmHg
